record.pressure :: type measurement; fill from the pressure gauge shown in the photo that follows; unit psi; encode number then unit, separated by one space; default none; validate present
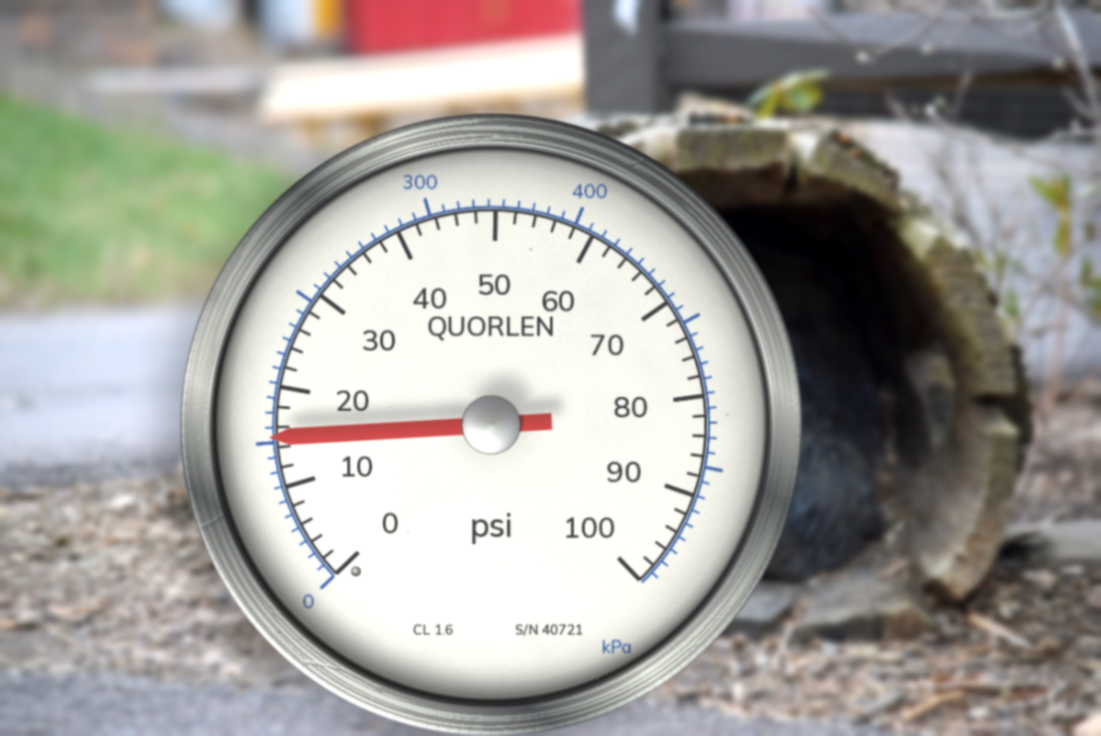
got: 15 psi
